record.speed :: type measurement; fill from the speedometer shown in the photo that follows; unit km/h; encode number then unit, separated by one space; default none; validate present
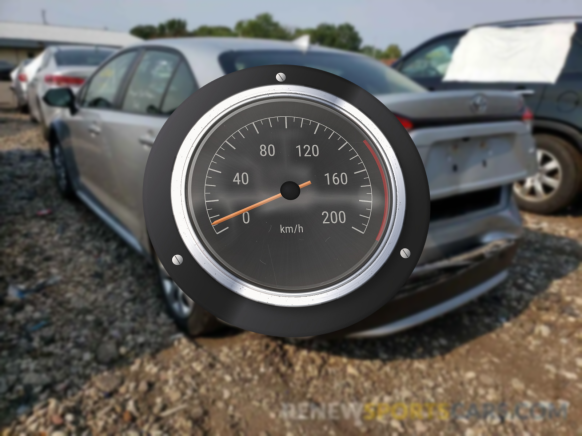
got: 5 km/h
